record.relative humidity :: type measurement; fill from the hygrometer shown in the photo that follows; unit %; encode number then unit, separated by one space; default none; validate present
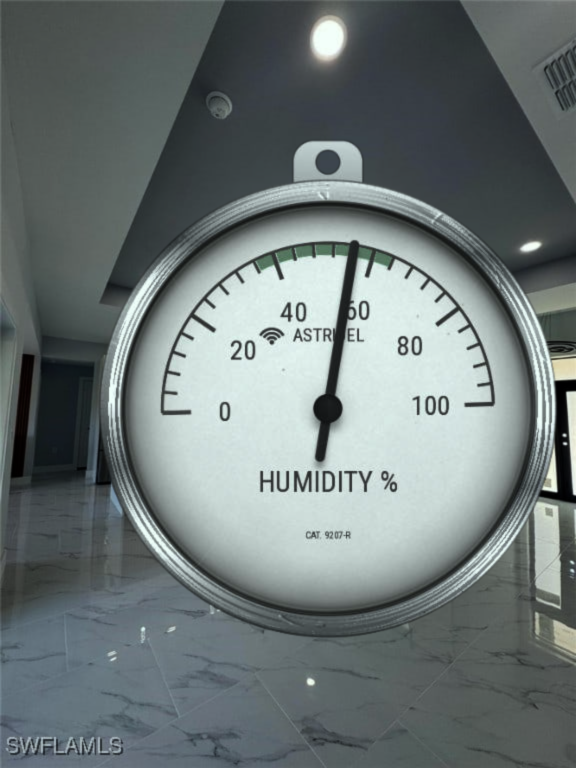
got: 56 %
